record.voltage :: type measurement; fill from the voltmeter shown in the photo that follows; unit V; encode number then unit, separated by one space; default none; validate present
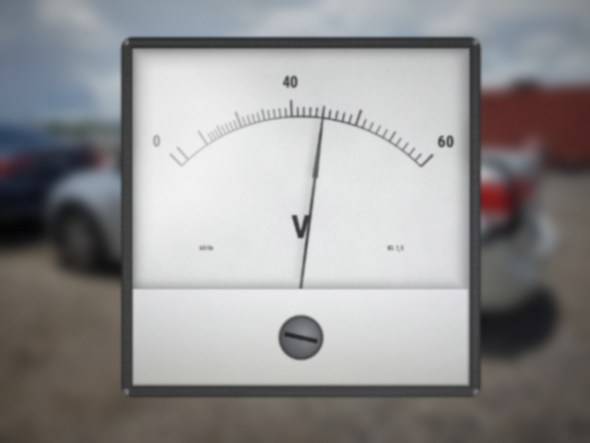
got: 45 V
